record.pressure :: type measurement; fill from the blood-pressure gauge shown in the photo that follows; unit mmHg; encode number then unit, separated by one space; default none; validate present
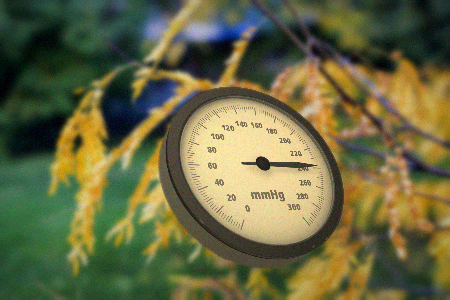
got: 240 mmHg
